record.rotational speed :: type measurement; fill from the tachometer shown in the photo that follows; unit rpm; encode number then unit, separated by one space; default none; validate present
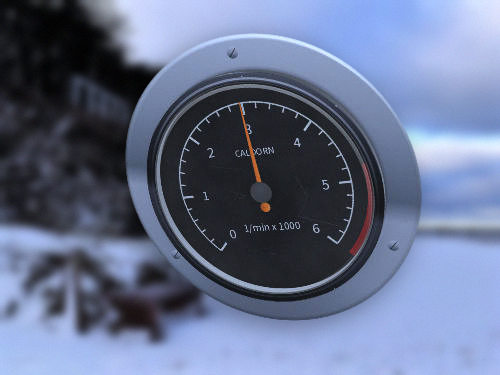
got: 3000 rpm
